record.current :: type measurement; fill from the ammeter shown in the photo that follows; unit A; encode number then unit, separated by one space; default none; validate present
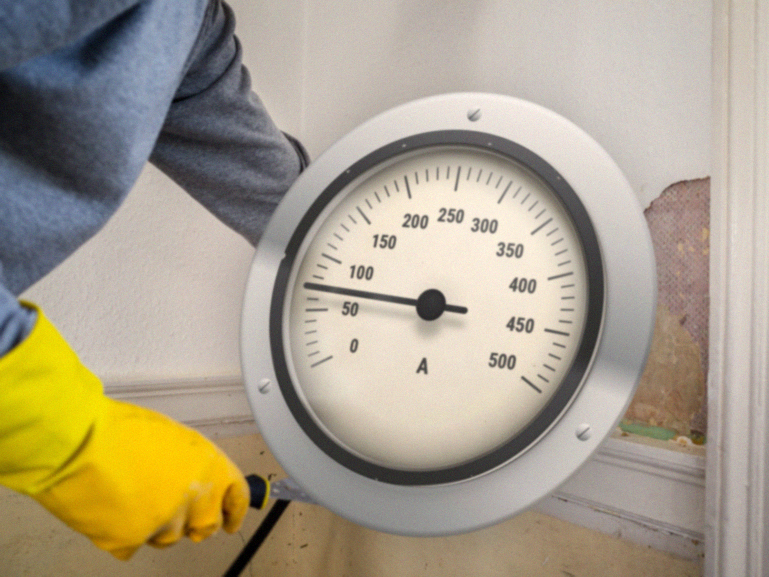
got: 70 A
